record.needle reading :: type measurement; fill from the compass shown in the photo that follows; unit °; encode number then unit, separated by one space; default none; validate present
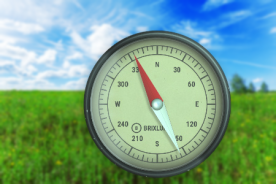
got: 335 °
